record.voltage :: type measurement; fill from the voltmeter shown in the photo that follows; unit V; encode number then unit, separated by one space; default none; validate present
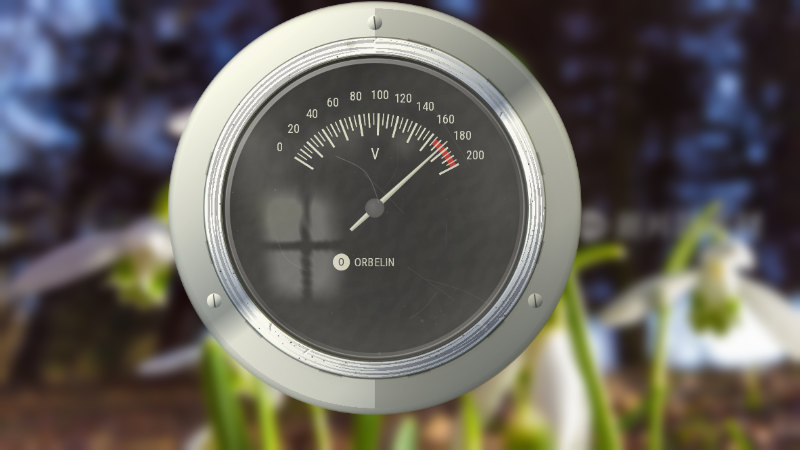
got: 175 V
